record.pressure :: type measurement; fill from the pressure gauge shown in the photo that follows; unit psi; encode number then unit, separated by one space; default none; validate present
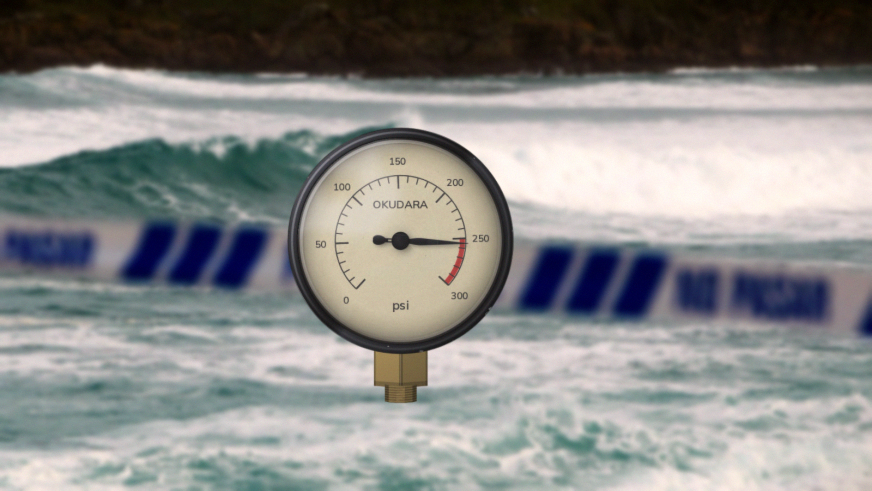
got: 255 psi
